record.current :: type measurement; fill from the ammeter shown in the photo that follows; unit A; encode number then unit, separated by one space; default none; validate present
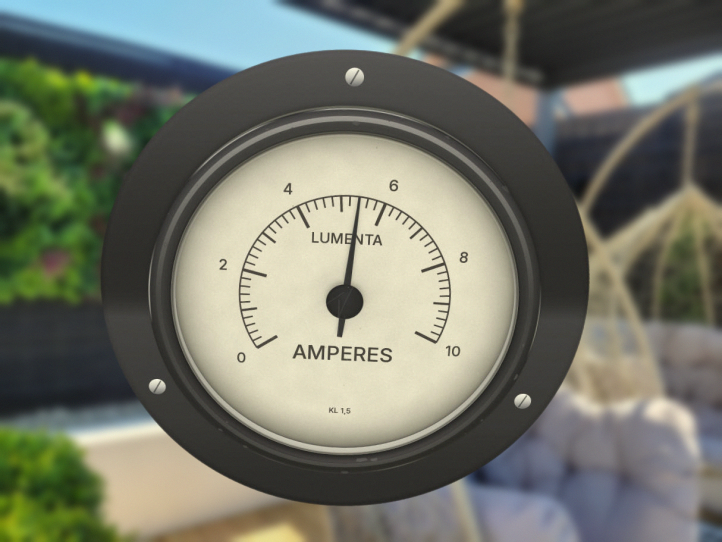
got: 5.4 A
